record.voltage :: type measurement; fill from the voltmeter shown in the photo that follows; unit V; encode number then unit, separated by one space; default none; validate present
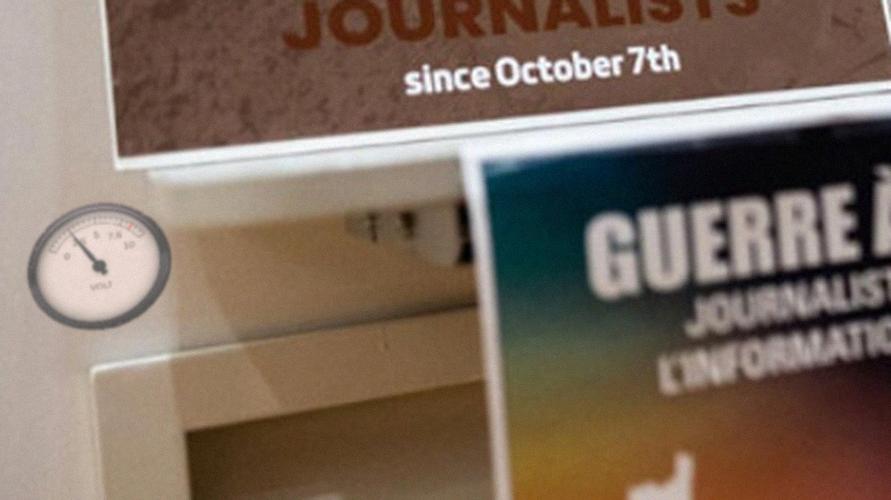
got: 2.5 V
